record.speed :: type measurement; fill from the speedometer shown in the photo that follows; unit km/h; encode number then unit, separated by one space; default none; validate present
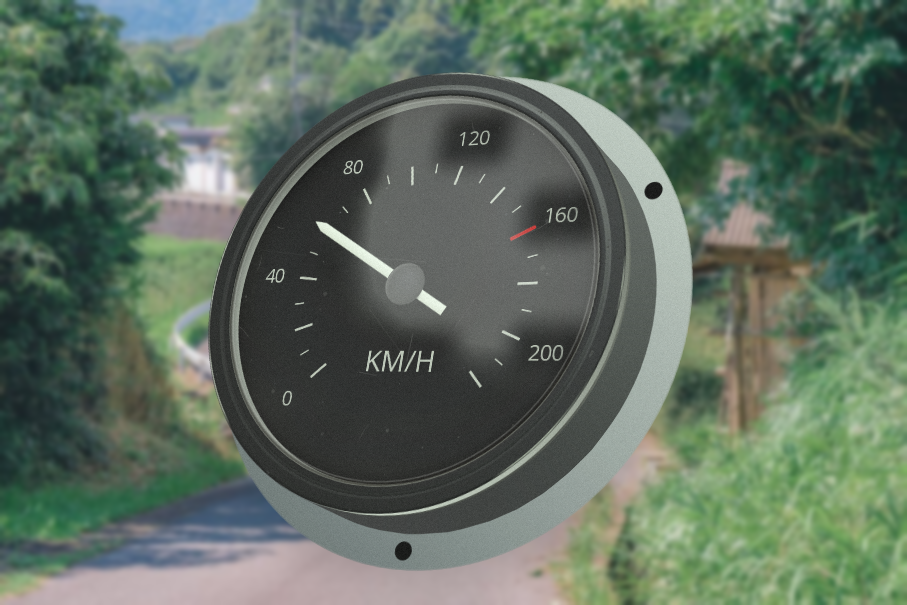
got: 60 km/h
